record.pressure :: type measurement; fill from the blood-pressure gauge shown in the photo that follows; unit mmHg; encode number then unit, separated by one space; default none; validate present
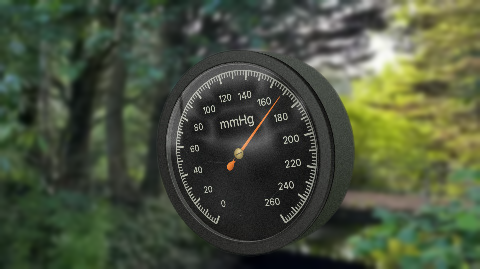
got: 170 mmHg
